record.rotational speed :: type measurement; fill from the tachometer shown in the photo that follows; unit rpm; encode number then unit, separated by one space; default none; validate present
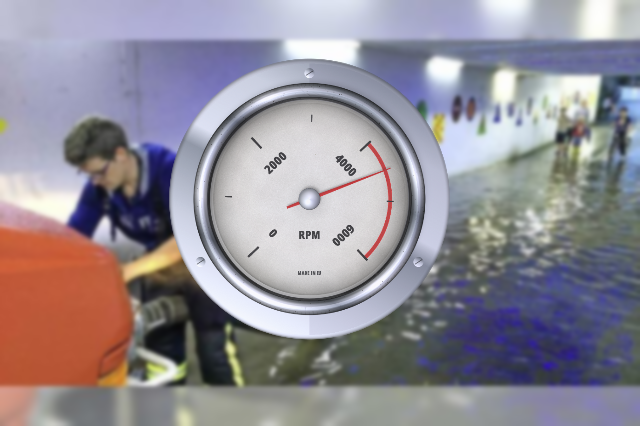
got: 4500 rpm
